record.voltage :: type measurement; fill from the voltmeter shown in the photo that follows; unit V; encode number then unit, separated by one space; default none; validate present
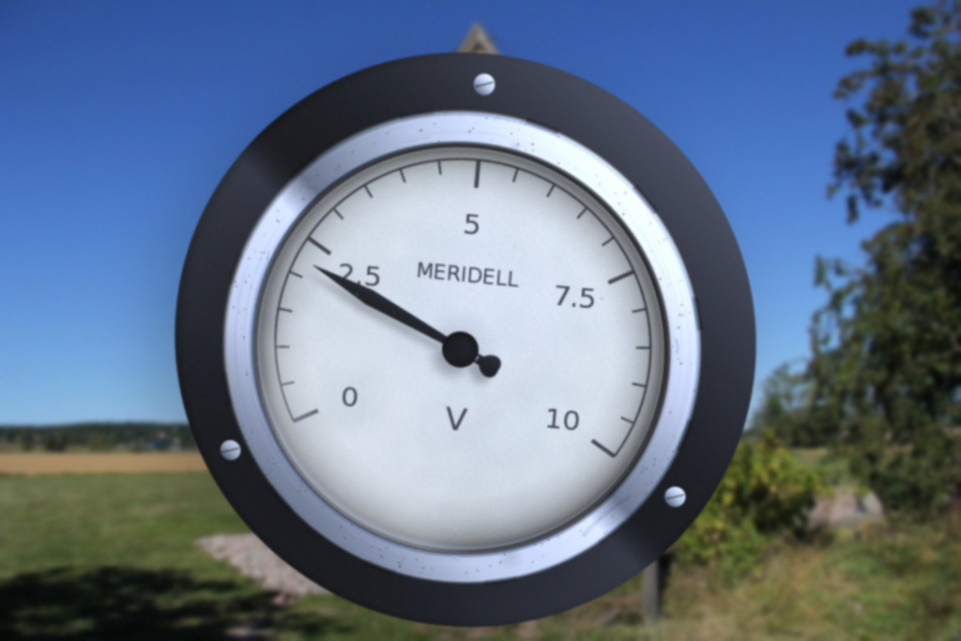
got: 2.25 V
